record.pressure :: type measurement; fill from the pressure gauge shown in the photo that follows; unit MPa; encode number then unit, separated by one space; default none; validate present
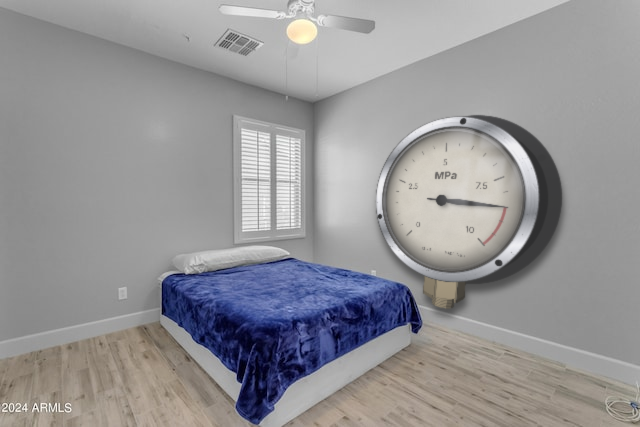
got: 8.5 MPa
